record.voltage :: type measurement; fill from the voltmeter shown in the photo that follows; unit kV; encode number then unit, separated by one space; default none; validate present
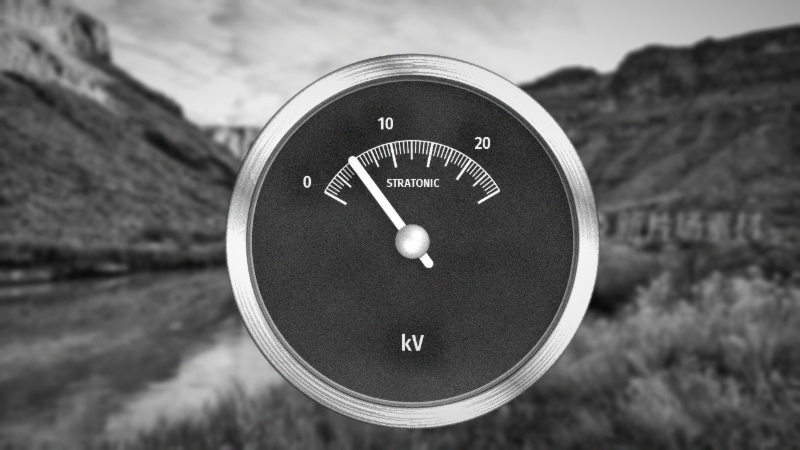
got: 5 kV
